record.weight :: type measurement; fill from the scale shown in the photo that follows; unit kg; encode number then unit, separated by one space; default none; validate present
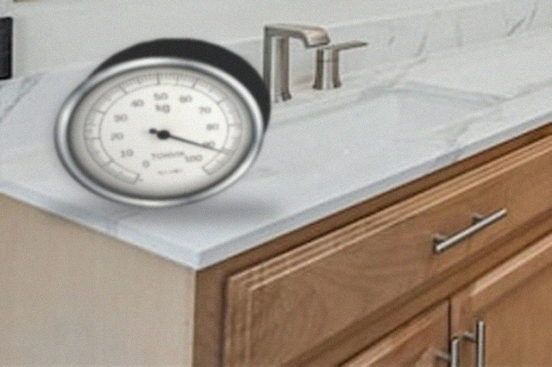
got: 90 kg
